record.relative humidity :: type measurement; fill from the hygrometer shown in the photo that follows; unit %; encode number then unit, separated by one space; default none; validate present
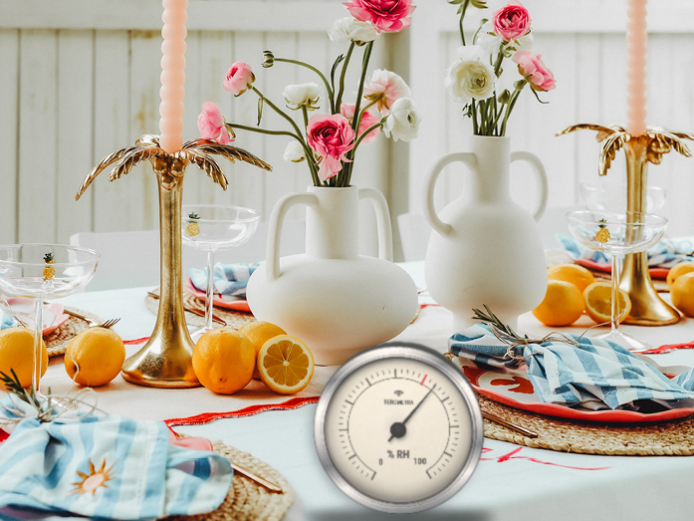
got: 64 %
